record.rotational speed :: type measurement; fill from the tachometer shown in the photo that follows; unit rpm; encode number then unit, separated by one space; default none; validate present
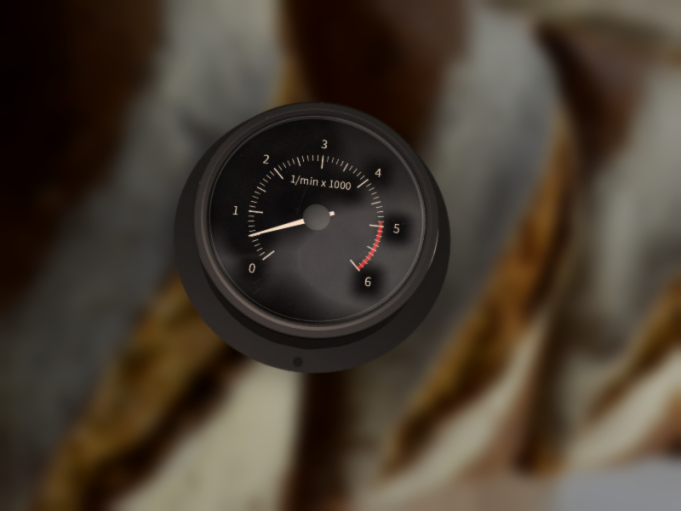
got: 500 rpm
